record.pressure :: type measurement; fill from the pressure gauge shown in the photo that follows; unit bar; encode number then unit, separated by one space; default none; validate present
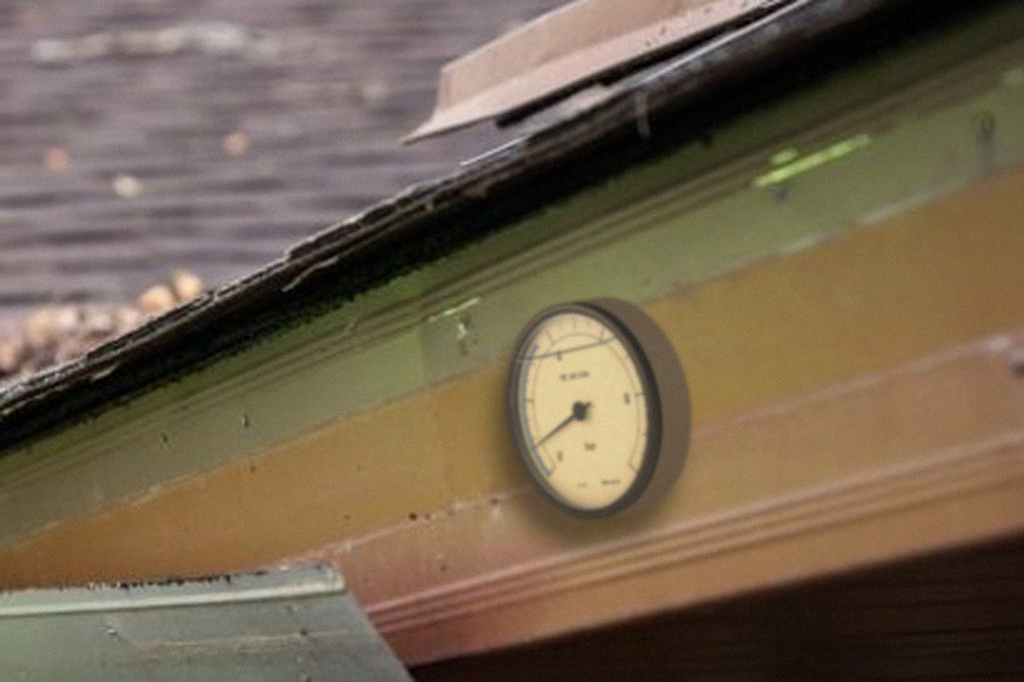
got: 0.75 bar
